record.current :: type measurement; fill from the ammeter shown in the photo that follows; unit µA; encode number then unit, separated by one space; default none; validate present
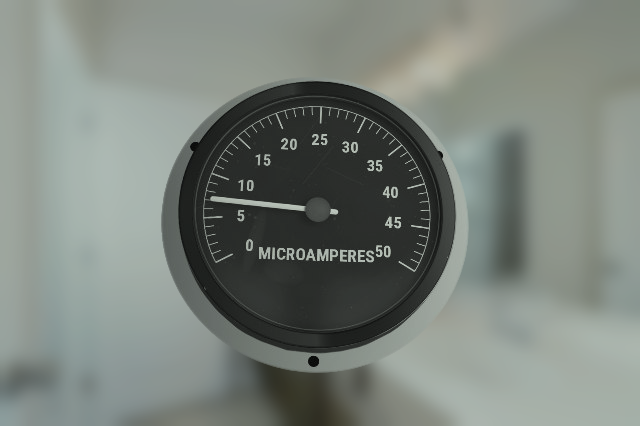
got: 7 µA
